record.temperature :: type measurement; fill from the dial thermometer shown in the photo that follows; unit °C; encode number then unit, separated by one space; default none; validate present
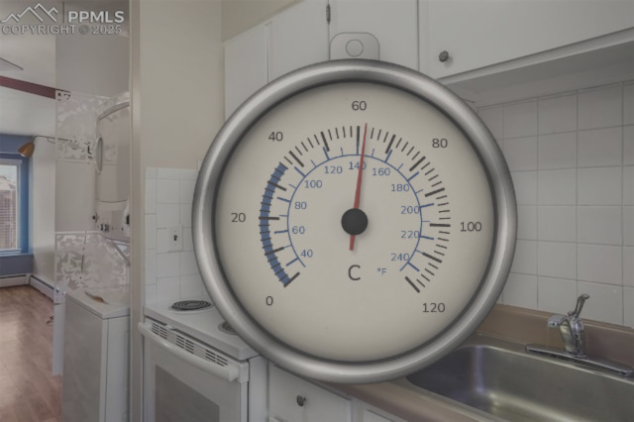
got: 62 °C
